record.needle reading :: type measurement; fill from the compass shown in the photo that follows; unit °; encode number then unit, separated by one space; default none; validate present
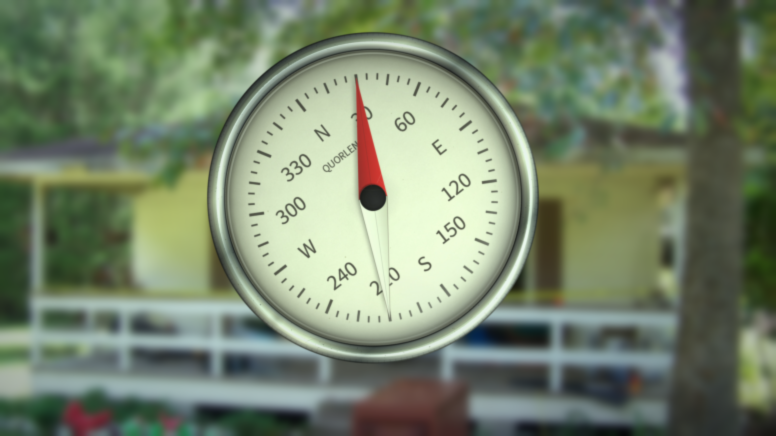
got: 30 °
